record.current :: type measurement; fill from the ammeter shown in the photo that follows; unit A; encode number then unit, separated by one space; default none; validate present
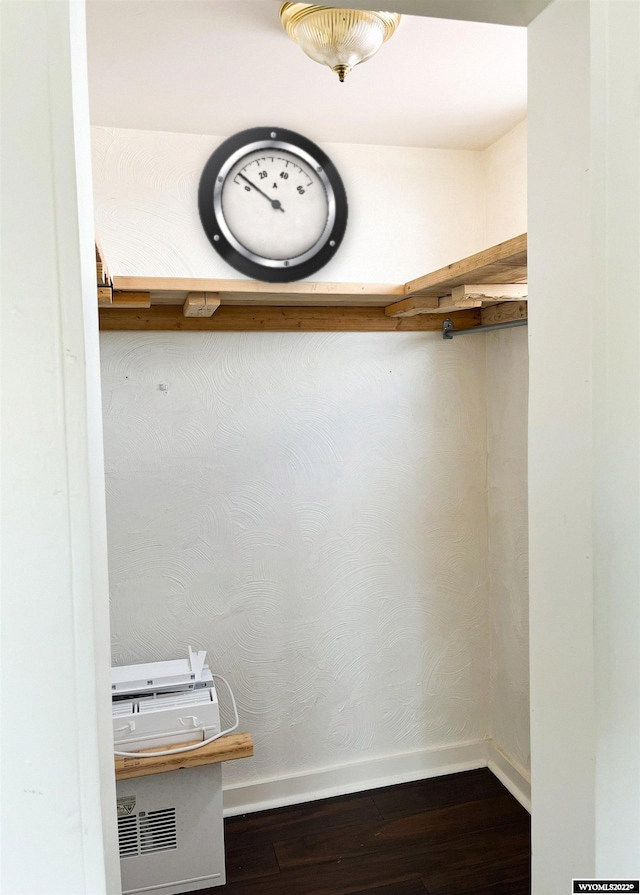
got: 5 A
